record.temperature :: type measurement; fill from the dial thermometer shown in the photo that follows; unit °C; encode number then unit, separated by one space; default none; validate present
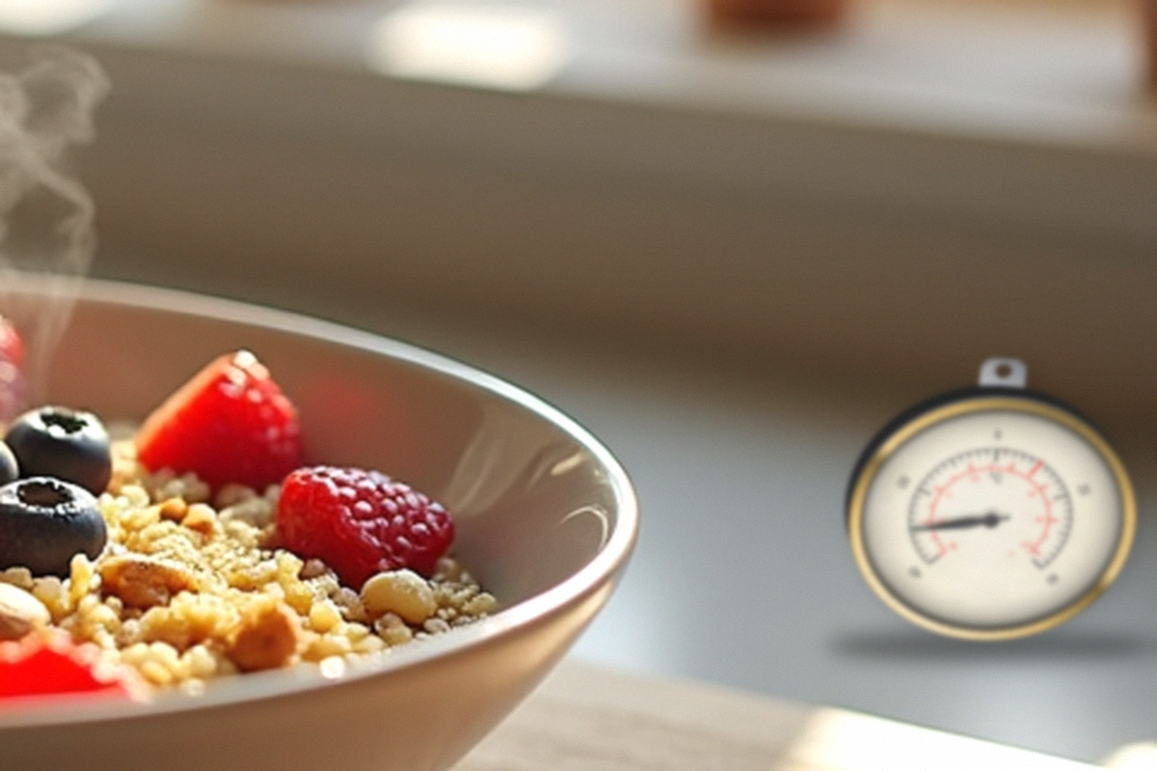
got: -30 °C
